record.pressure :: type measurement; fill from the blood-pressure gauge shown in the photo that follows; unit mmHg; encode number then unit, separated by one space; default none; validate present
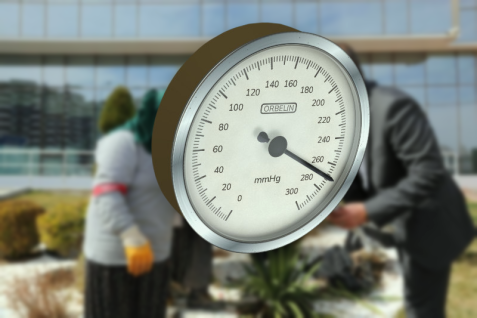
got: 270 mmHg
